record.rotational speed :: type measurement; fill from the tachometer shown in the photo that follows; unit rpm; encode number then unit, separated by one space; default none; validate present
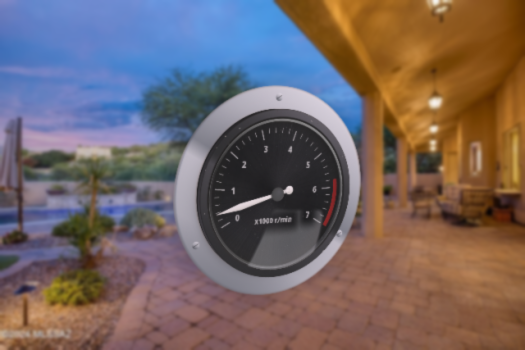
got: 400 rpm
